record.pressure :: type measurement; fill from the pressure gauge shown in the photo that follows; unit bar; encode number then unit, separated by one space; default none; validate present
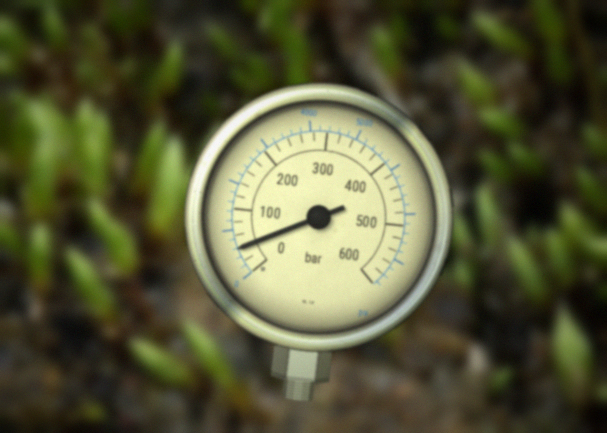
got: 40 bar
